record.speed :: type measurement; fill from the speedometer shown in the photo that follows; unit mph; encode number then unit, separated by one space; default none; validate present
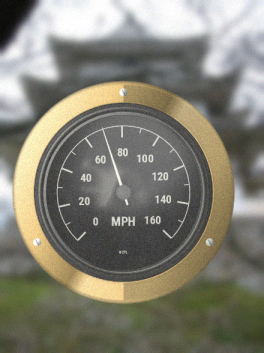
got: 70 mph
